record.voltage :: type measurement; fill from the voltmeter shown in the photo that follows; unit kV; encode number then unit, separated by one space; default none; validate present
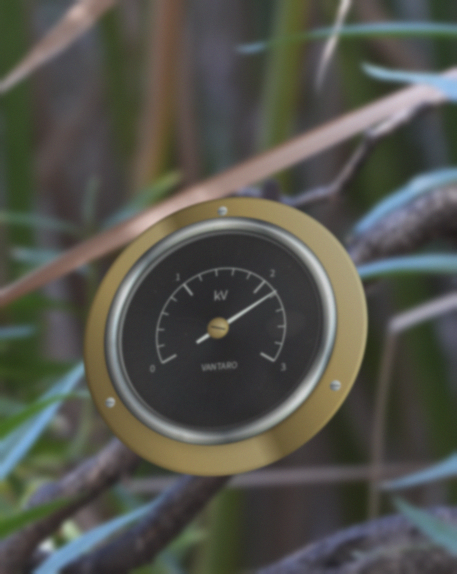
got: 2.2 kV
